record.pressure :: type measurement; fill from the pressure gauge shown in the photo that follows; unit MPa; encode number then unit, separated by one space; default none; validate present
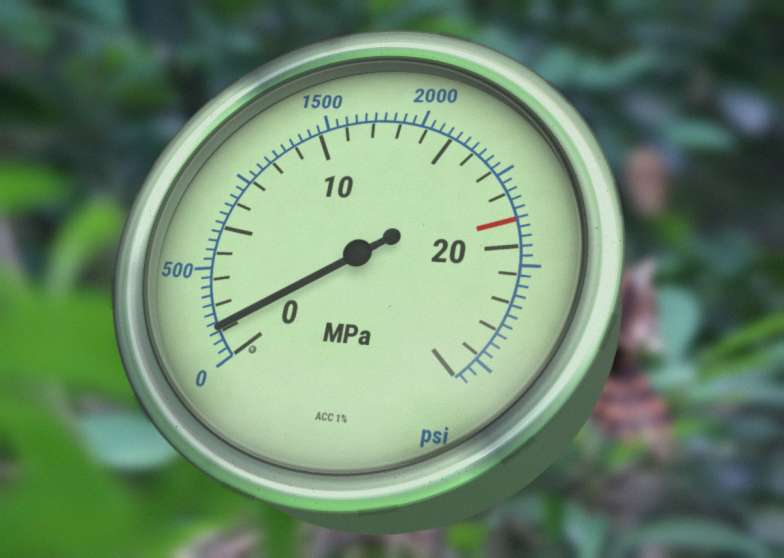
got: 1 MPa
